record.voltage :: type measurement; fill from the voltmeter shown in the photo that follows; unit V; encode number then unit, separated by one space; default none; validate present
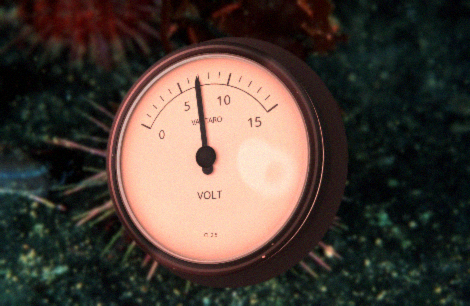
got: 7 V
